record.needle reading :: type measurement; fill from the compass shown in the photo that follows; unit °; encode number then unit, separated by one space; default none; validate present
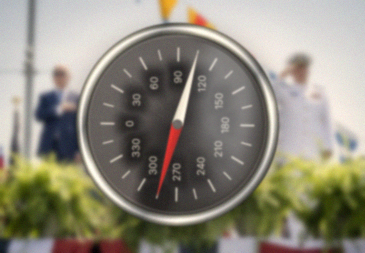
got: 285 °
